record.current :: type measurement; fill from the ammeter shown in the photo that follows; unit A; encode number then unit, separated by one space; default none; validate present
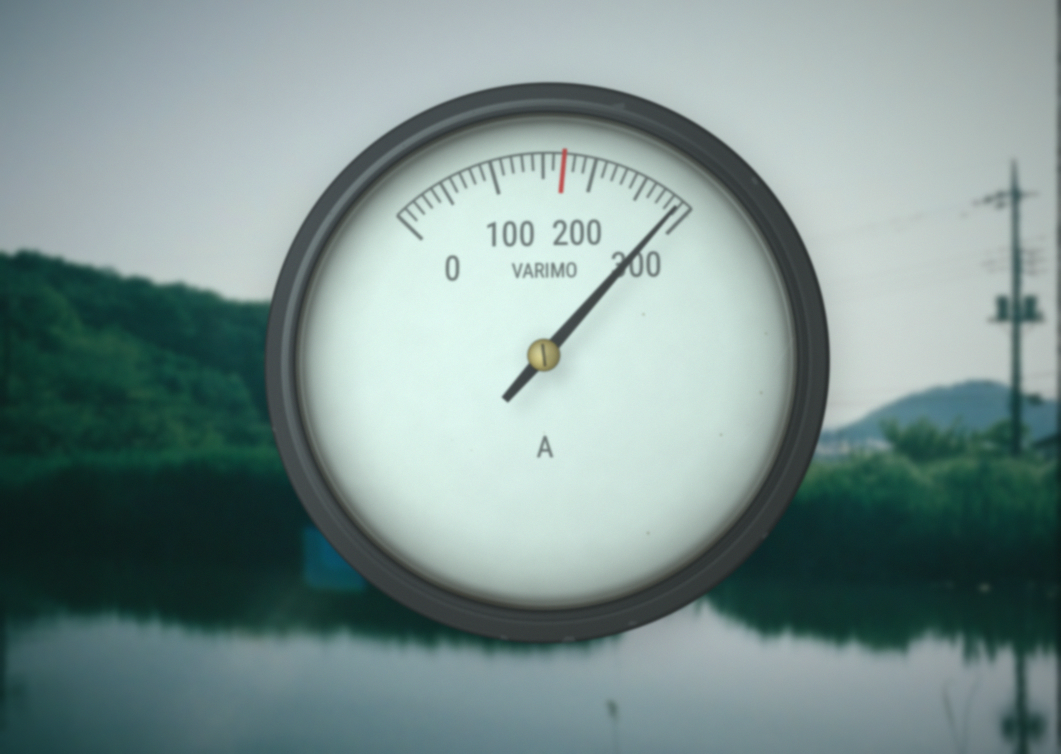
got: 290 A
